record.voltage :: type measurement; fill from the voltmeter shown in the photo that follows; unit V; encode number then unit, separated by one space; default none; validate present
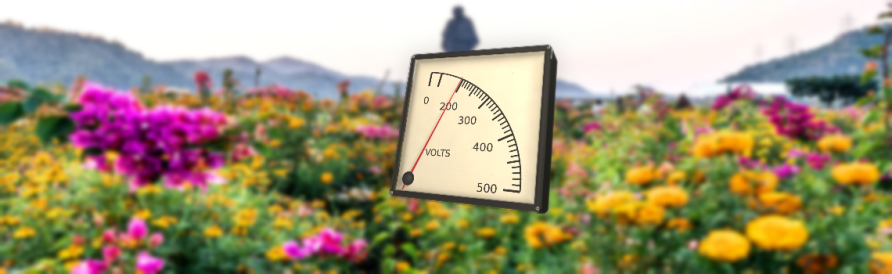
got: 200 V
